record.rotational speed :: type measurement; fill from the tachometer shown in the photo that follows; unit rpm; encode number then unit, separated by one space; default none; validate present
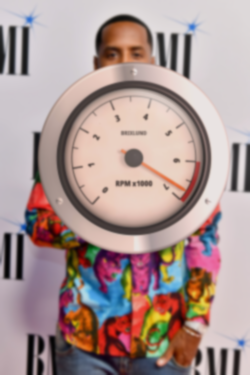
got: 6750 rpm
